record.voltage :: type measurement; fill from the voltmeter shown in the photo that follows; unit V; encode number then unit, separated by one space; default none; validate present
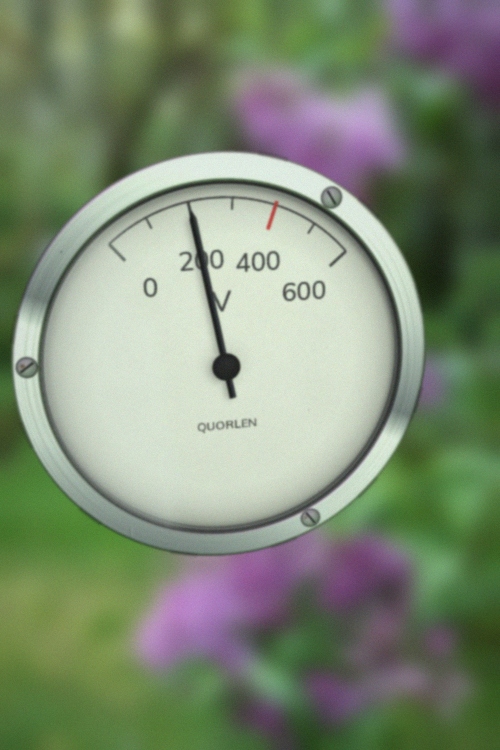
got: 200 V
